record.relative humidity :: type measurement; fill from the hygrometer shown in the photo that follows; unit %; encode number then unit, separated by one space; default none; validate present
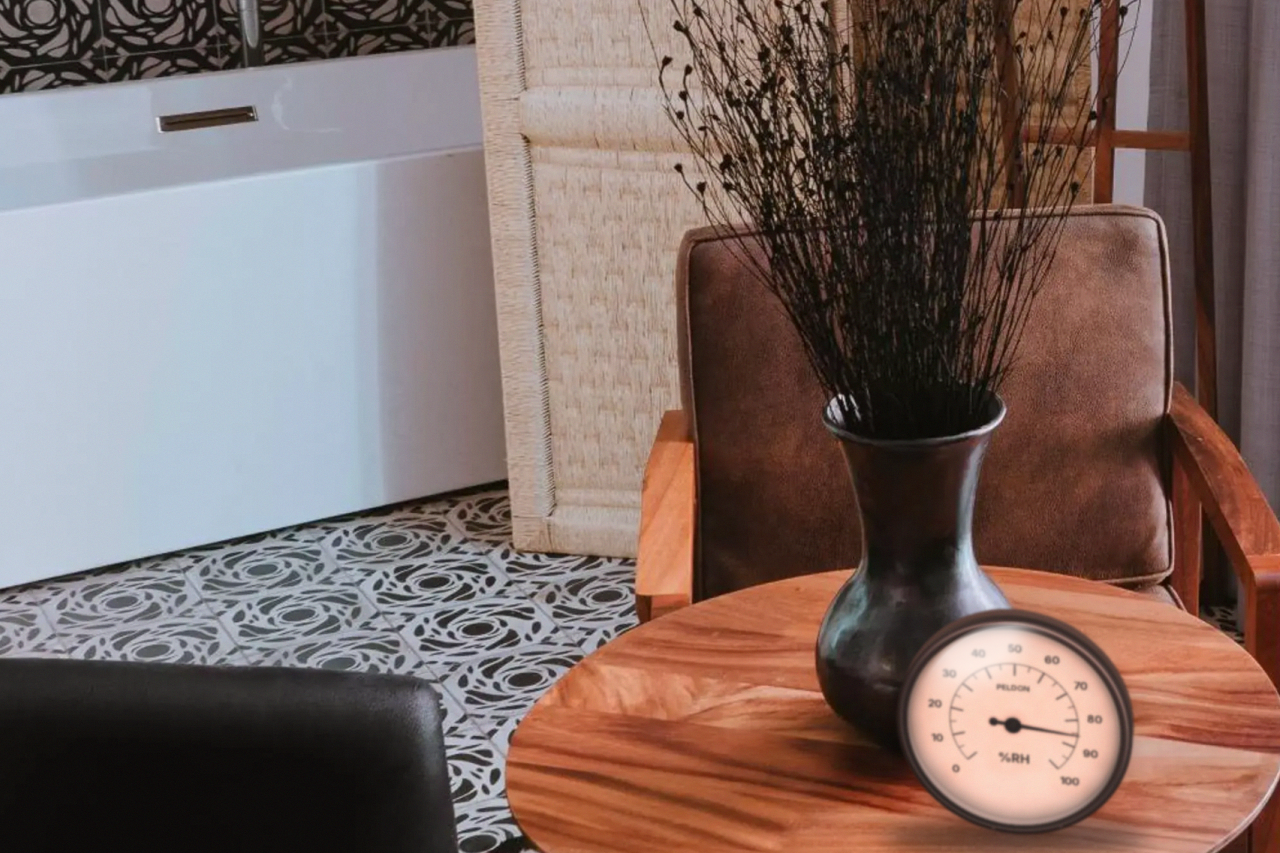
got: 85 %
